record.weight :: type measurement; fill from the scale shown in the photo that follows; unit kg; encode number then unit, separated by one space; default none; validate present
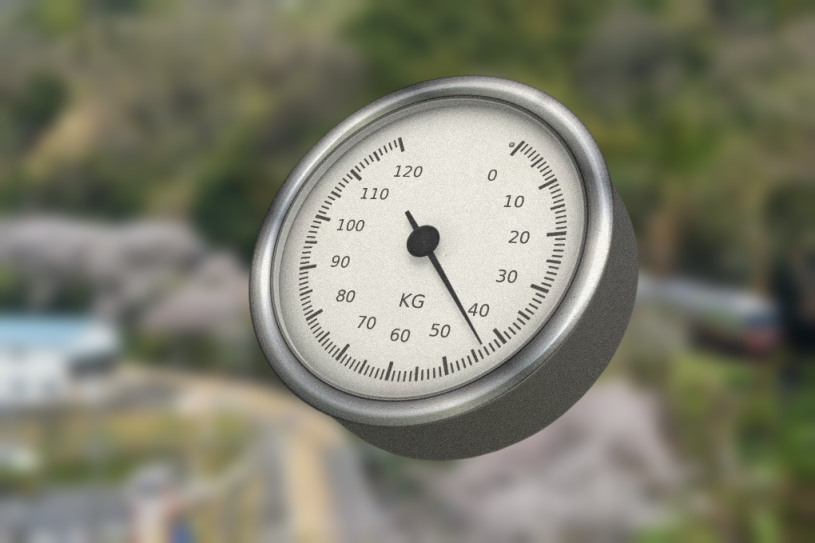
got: 43 kg
